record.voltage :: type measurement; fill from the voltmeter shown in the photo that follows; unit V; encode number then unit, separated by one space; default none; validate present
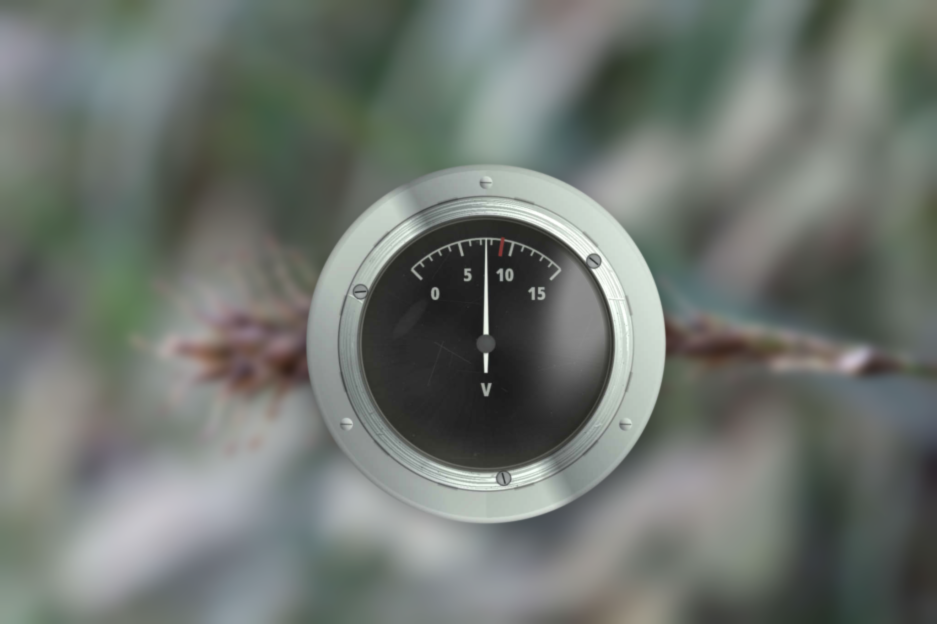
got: 7.5 V
